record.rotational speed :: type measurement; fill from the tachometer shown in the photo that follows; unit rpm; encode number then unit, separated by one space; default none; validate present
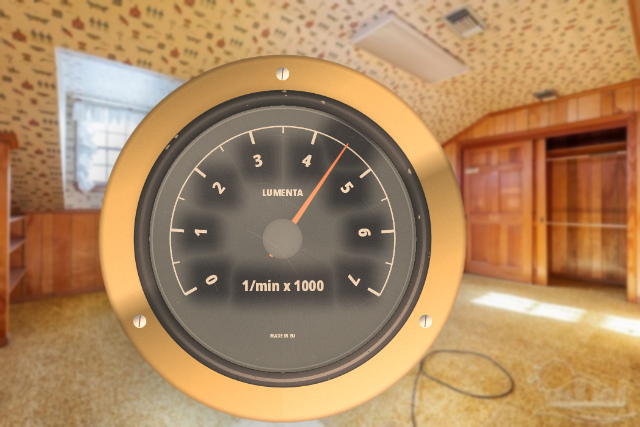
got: 4500 rpm
